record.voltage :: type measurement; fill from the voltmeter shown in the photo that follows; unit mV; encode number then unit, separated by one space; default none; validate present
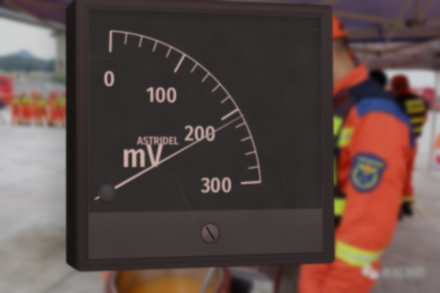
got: 210 mV
